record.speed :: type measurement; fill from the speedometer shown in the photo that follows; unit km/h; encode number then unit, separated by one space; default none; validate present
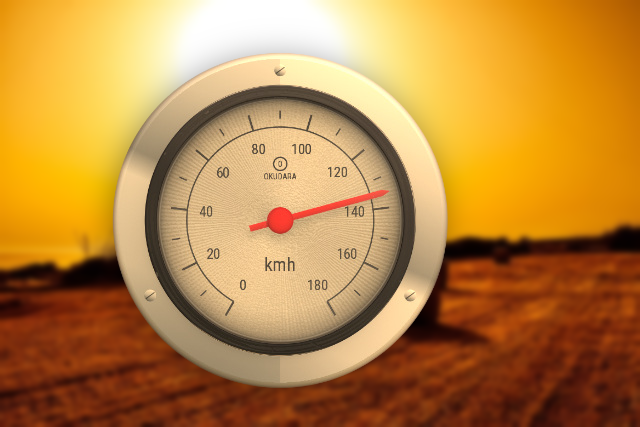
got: 135 km/h
